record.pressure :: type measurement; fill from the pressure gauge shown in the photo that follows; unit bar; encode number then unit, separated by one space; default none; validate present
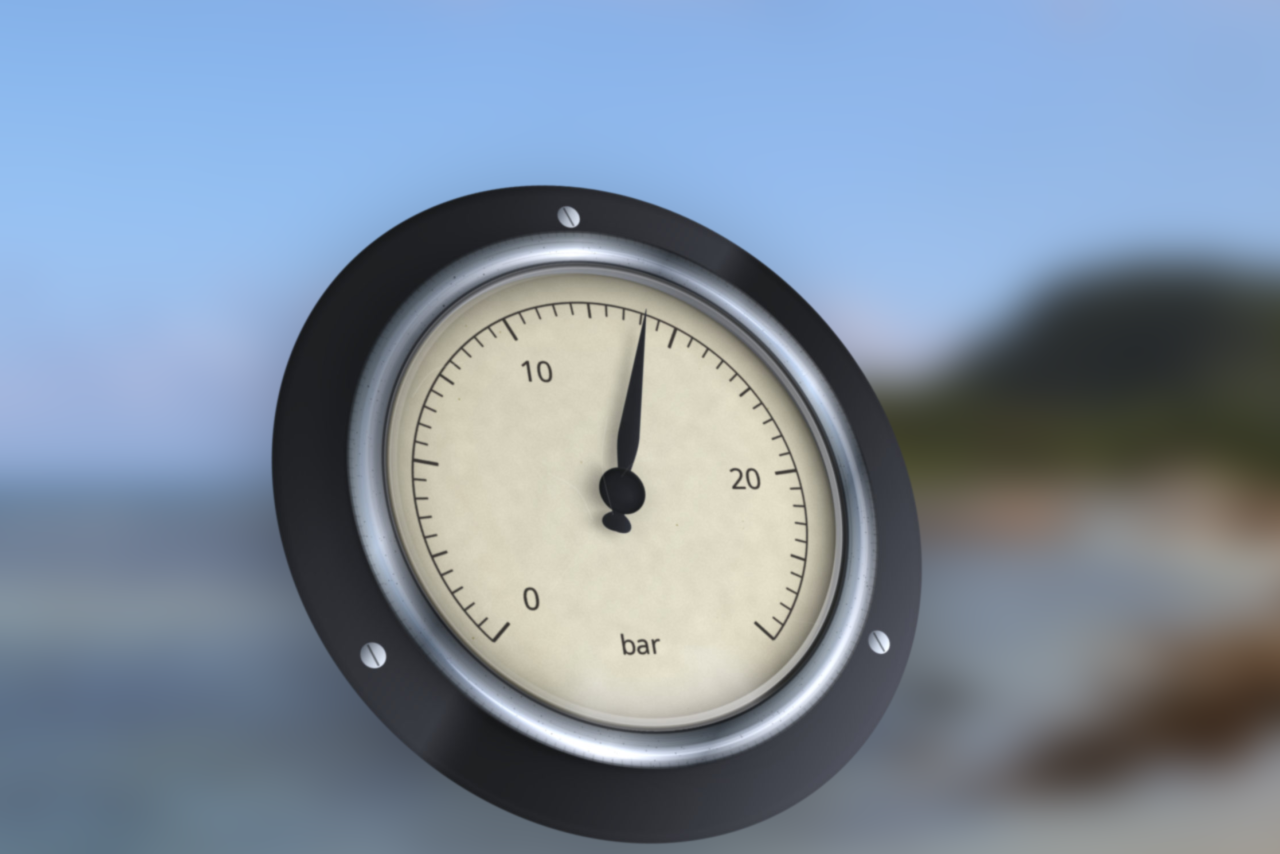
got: 14 bar
